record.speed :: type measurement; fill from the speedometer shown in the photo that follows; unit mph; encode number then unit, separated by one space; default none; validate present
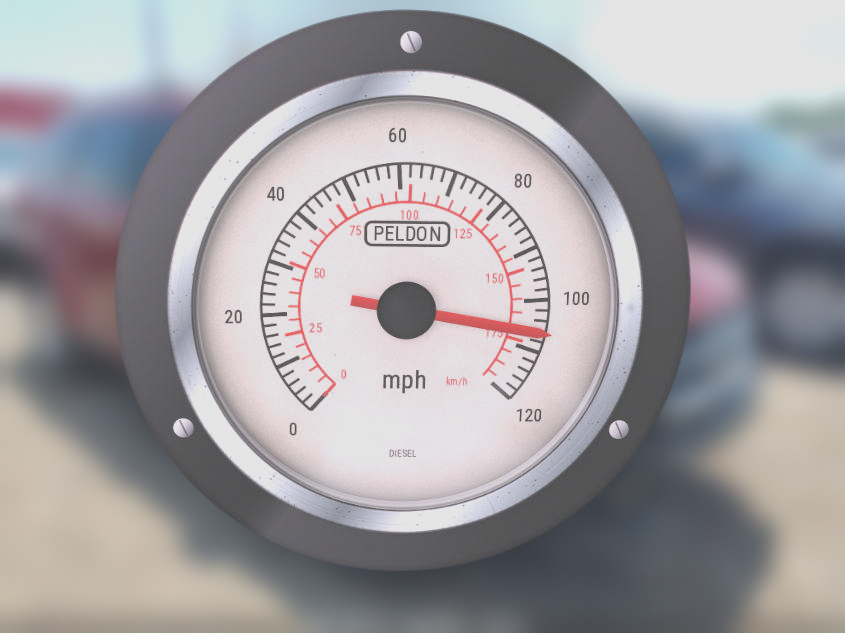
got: 106 mph
